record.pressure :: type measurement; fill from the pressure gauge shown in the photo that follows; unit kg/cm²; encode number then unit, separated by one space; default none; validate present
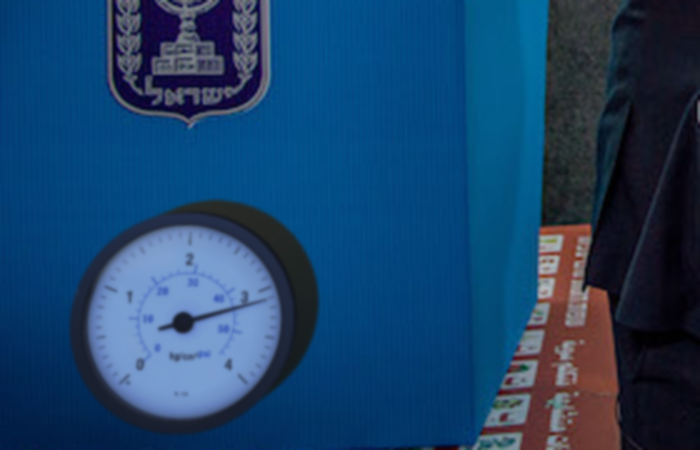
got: 3.1 kg/cm²
